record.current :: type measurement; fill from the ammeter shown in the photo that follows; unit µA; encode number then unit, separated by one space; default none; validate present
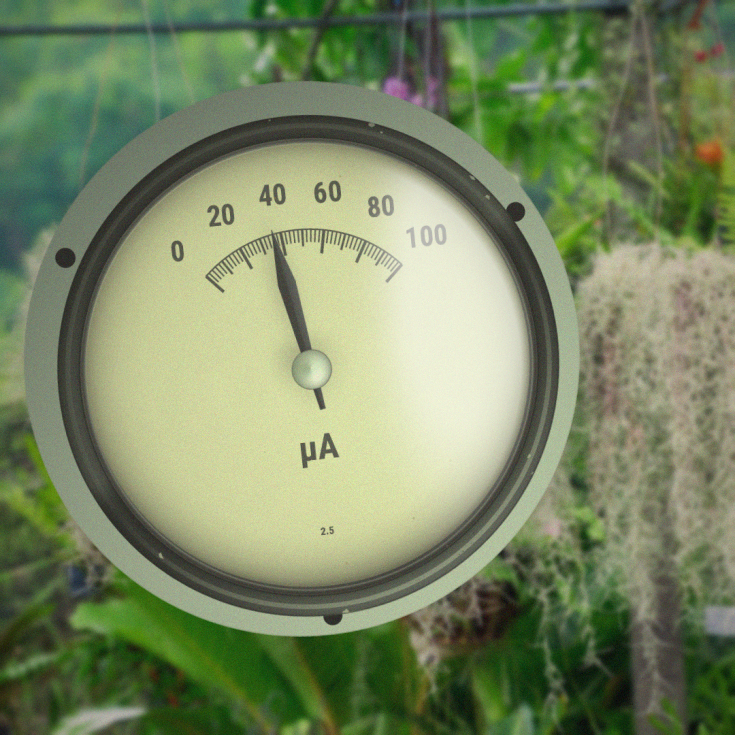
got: 36 µA
